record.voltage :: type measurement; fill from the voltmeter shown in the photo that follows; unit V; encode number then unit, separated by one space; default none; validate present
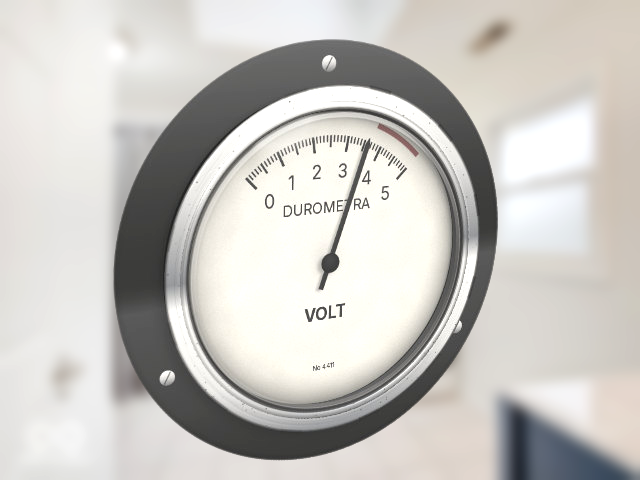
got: 3.5 V
